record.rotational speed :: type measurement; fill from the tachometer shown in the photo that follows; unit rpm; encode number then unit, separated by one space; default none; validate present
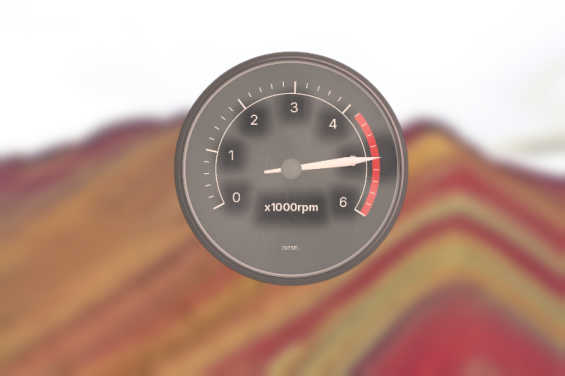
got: 5000 rpm
